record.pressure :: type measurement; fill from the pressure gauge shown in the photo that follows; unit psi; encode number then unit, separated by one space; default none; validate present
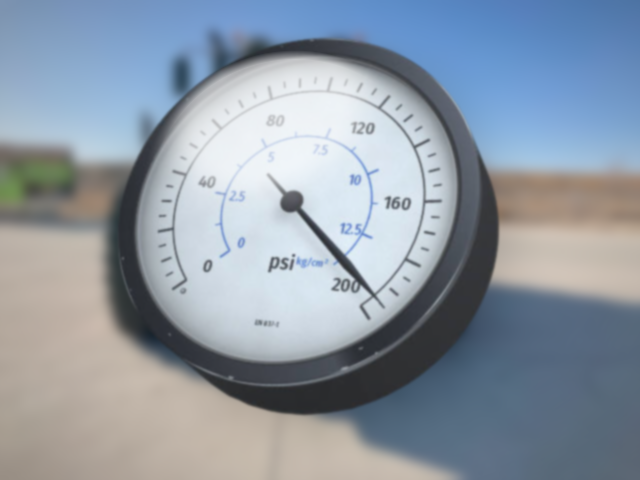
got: 195 psi
